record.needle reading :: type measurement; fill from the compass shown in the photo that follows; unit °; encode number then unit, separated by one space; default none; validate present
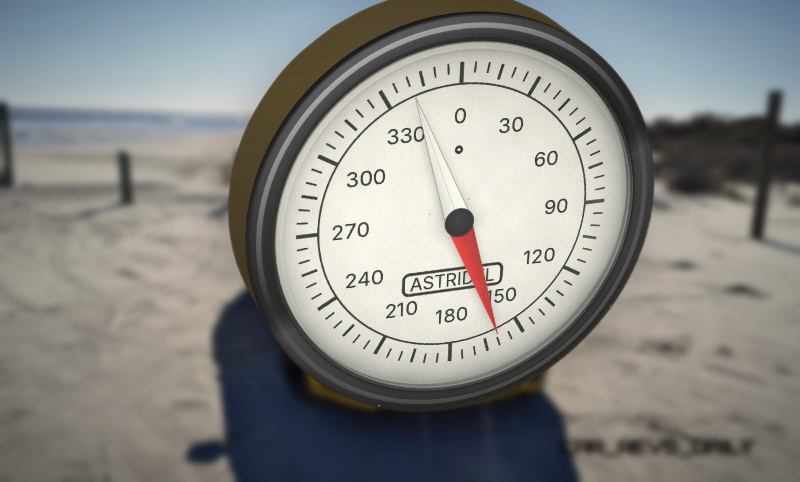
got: 160 °
